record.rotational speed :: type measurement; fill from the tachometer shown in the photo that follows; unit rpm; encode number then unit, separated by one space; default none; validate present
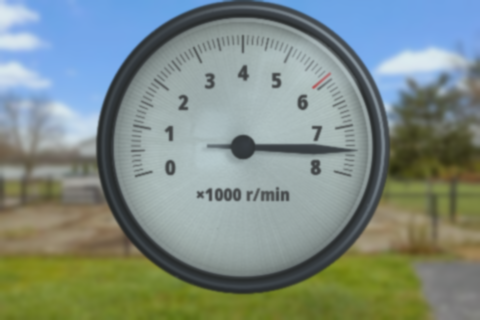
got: 7500 rpm
